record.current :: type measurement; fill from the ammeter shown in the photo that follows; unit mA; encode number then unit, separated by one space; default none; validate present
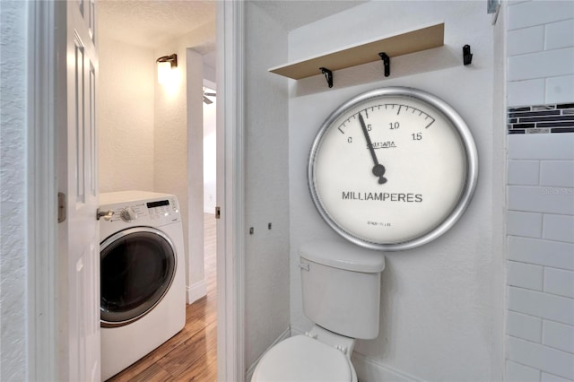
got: 4 mA
